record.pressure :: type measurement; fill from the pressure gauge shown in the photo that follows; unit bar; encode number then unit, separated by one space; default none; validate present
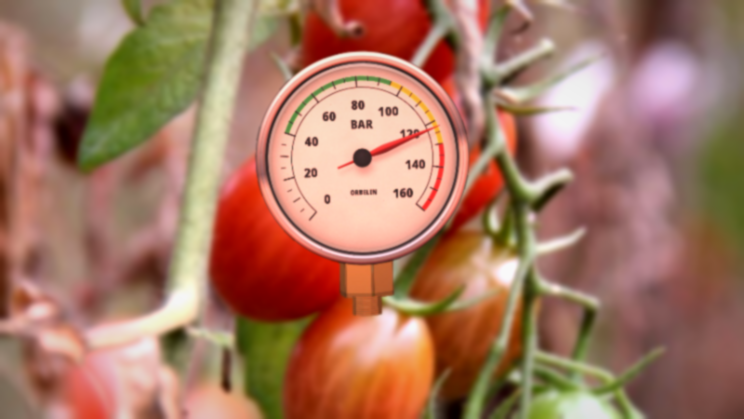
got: 122.5 bar
